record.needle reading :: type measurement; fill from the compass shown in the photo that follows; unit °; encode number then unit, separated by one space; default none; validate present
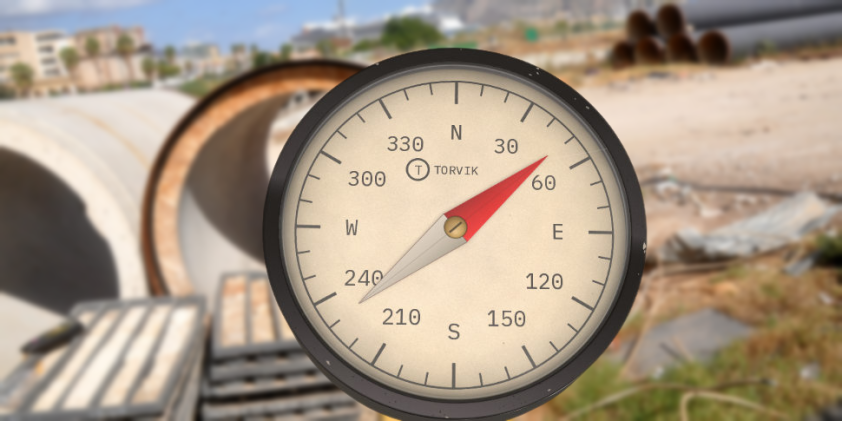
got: 50 °
